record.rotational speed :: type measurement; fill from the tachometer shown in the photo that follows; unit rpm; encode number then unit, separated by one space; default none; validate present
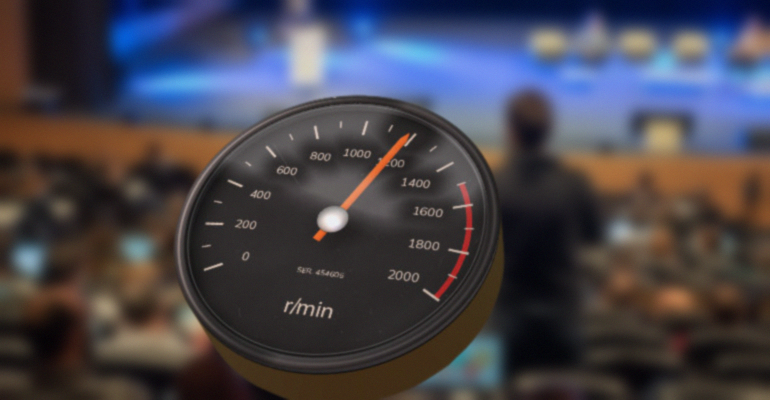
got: 1200 rpm
